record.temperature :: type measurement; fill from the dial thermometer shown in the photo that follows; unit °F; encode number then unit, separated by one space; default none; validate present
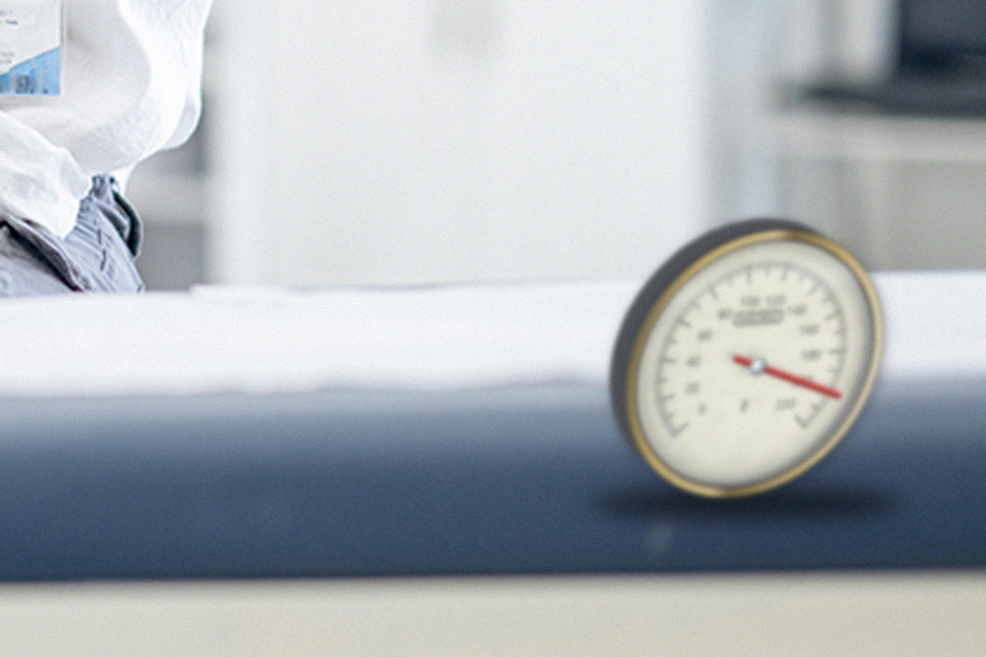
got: 200 °F
